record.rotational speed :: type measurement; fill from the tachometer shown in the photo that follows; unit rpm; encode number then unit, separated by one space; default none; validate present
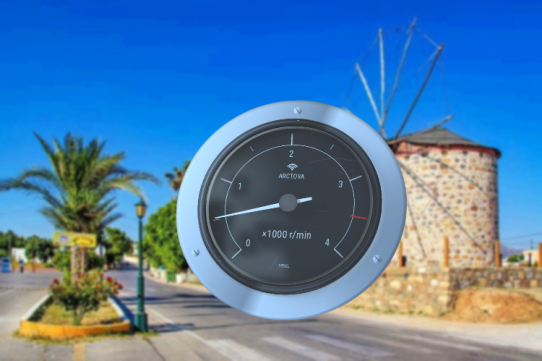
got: 500 rpm
